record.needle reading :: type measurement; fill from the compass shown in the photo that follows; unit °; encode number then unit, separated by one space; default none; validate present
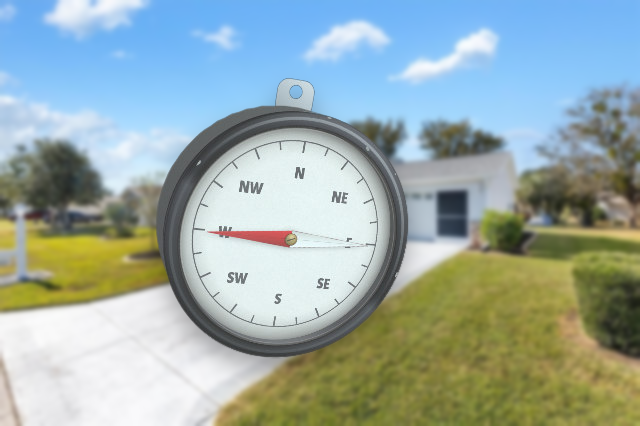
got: 270 °
